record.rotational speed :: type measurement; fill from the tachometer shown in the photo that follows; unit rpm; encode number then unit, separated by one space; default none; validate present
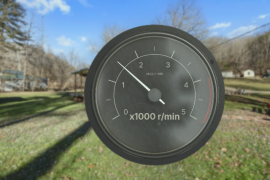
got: 1500 rpm
